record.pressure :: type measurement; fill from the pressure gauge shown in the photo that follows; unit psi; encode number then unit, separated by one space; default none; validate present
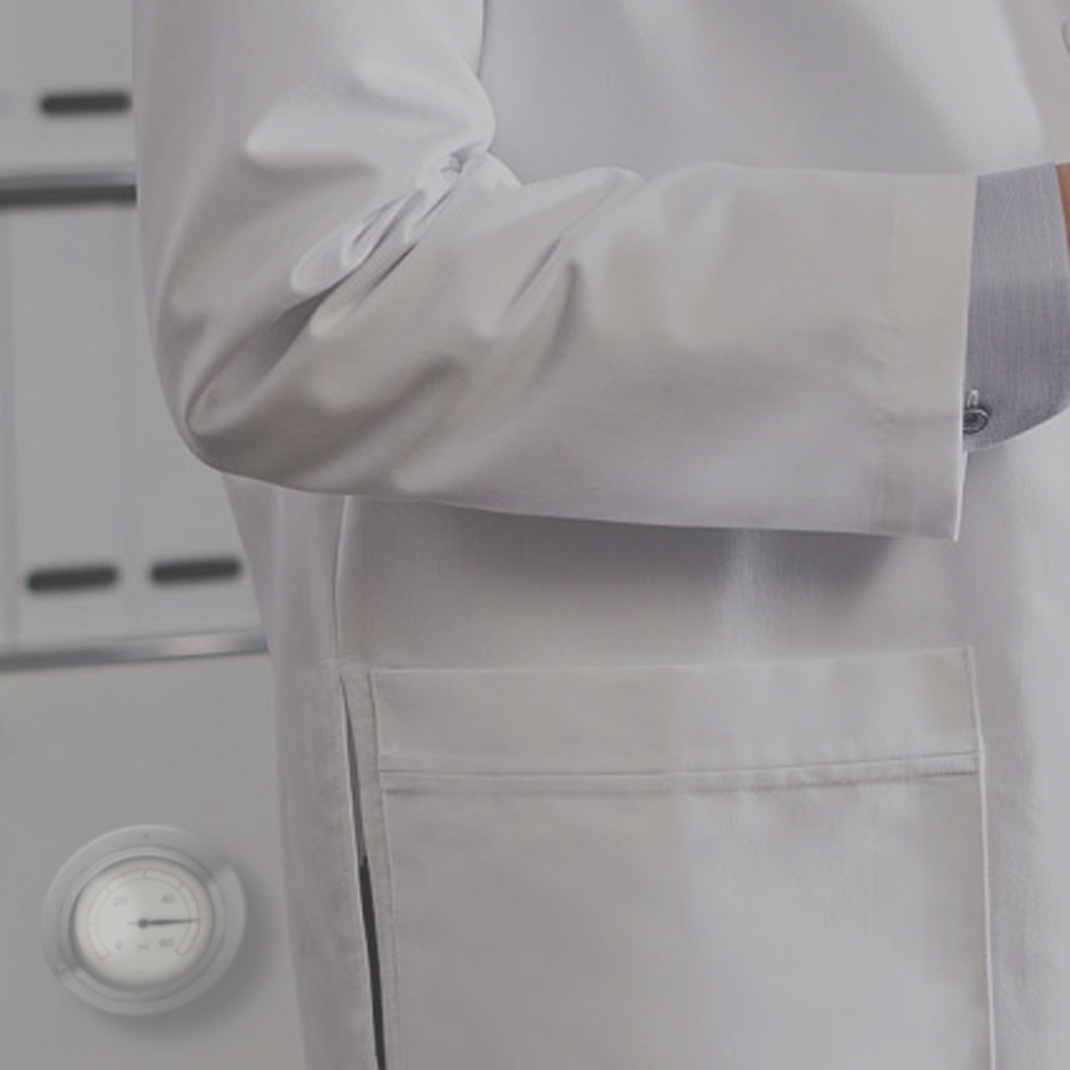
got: 50 psi
